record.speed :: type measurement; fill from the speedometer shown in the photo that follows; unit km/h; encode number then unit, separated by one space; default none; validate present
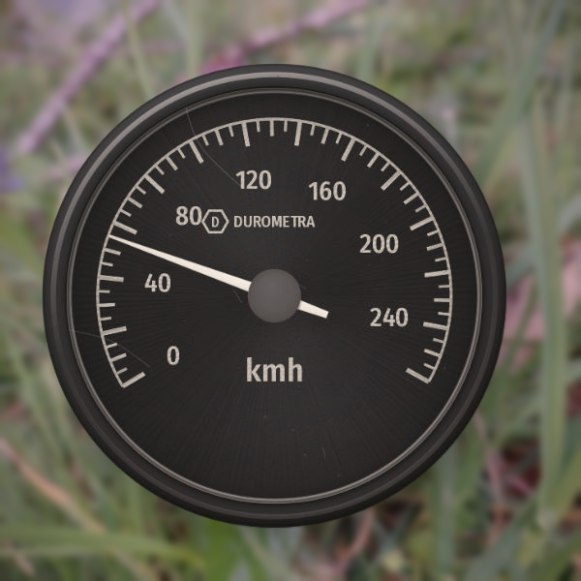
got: 55 km/h
